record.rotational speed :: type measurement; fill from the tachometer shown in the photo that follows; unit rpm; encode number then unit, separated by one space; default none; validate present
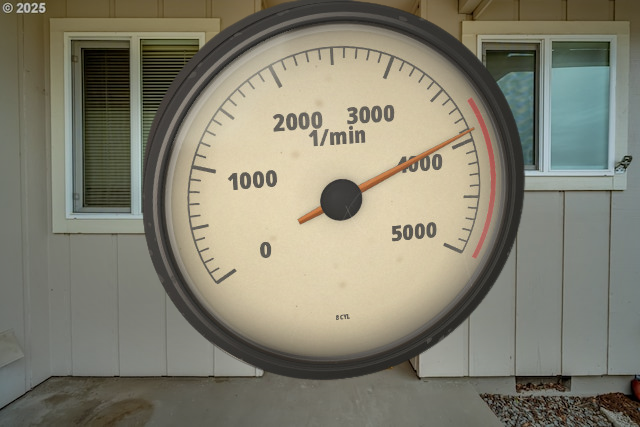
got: 3900 rpm
